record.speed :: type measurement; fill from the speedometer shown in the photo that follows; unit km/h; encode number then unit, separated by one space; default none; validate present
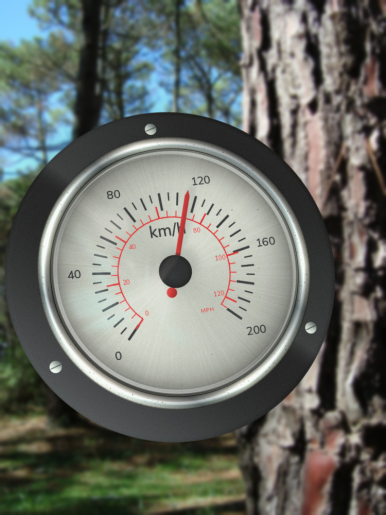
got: 115 km/h
